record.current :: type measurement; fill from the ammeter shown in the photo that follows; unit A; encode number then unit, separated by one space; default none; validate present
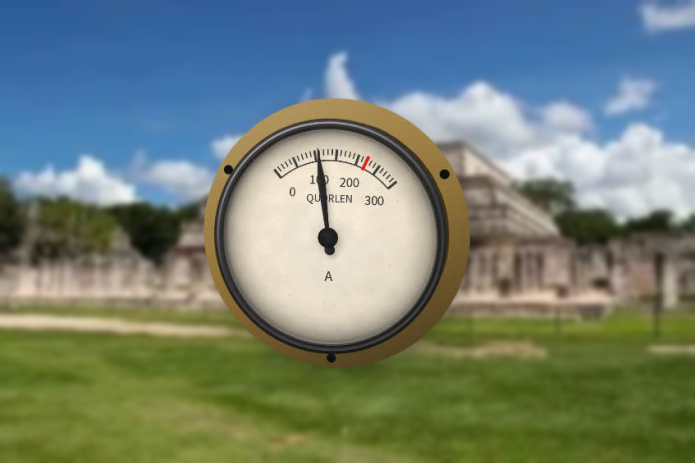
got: 110 A
